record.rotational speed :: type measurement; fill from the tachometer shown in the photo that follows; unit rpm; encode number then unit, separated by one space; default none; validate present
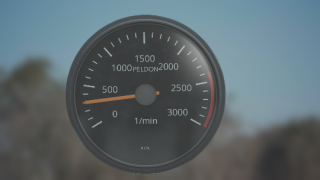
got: 300 rpm
